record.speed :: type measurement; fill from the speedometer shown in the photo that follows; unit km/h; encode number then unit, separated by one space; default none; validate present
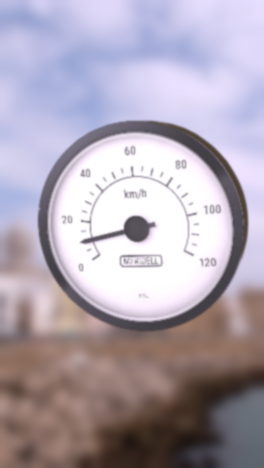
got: 10 km/h
